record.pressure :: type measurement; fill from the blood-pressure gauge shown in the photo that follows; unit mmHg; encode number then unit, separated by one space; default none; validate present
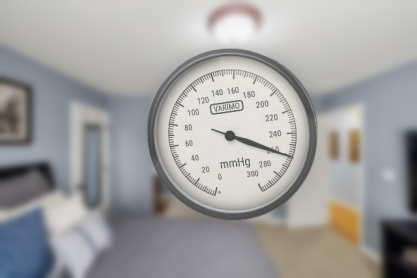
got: 260 mmHg
